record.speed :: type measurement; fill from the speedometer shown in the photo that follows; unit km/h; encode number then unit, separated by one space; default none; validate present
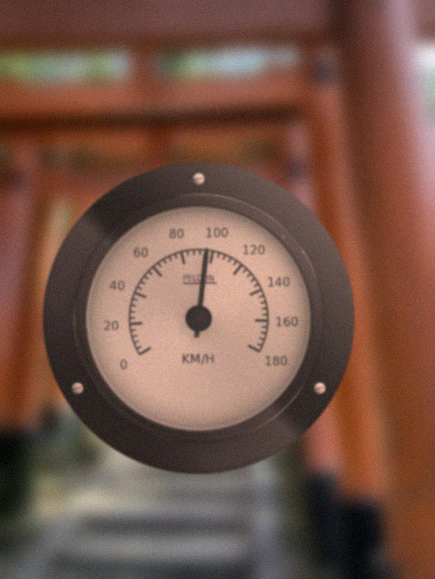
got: 96 km/h
